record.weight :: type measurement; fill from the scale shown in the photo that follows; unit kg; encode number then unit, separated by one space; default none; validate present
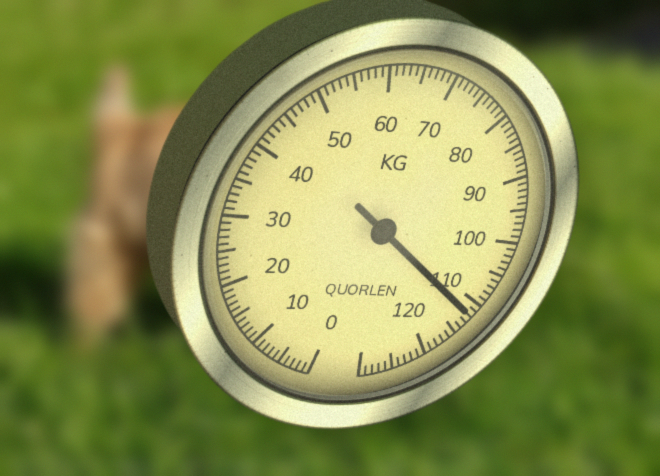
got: 112 kg
